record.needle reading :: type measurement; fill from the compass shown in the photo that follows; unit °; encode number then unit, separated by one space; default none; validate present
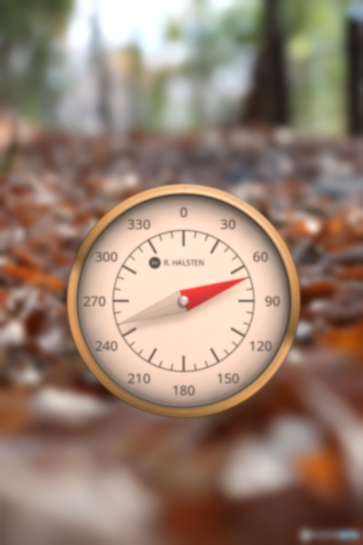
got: 70 °
